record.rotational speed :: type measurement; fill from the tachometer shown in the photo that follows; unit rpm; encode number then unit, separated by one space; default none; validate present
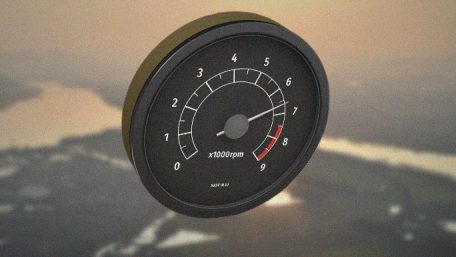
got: 6500 rpm
